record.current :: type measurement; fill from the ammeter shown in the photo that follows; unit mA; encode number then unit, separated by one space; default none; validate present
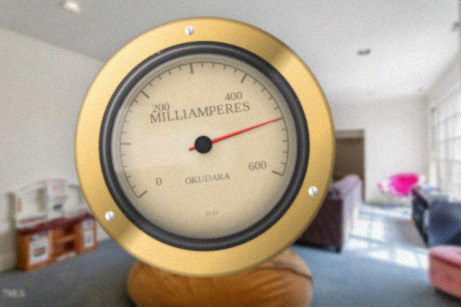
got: 500 mA
